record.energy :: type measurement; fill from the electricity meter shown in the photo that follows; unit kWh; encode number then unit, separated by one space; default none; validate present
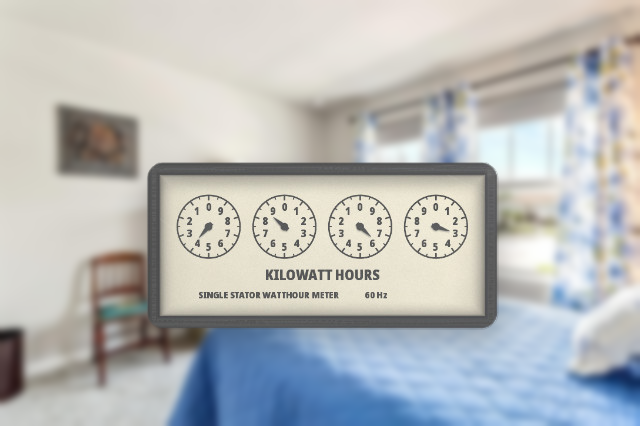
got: 3863 kWh
